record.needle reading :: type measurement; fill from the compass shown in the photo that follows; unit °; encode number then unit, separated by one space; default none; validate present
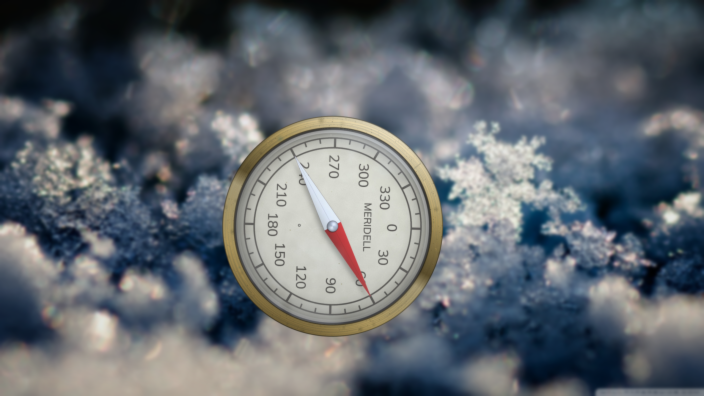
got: 60 °
